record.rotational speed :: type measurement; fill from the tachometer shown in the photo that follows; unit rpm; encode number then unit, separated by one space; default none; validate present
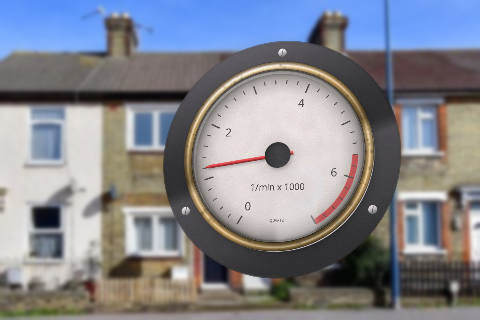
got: 1200 rpm
